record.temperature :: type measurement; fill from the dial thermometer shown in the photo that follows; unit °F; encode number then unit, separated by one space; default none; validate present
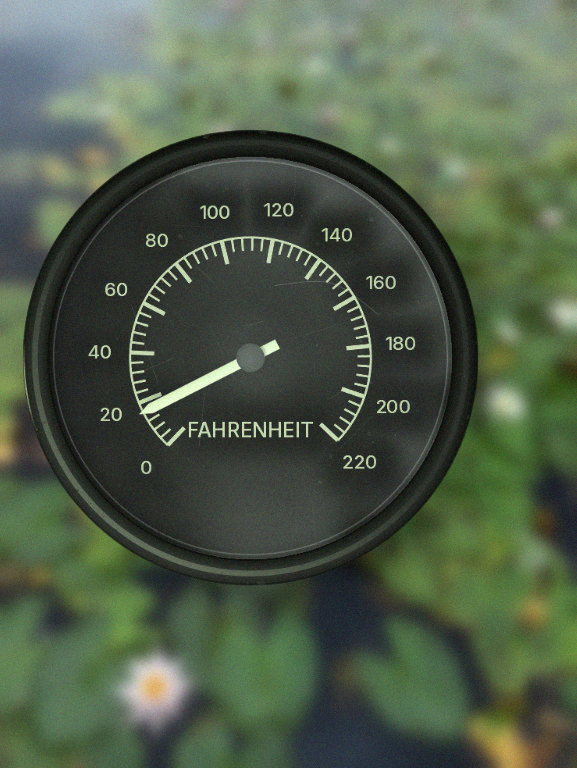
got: 16 °F
